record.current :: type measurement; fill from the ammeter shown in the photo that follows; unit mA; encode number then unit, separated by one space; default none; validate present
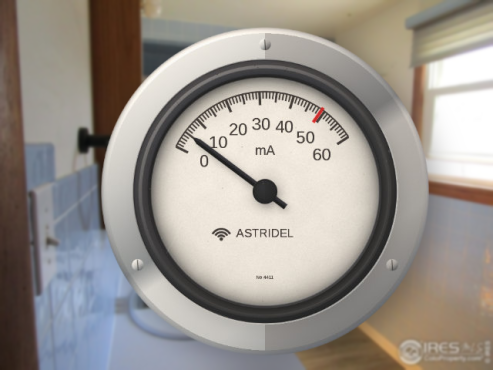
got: 5 mA
